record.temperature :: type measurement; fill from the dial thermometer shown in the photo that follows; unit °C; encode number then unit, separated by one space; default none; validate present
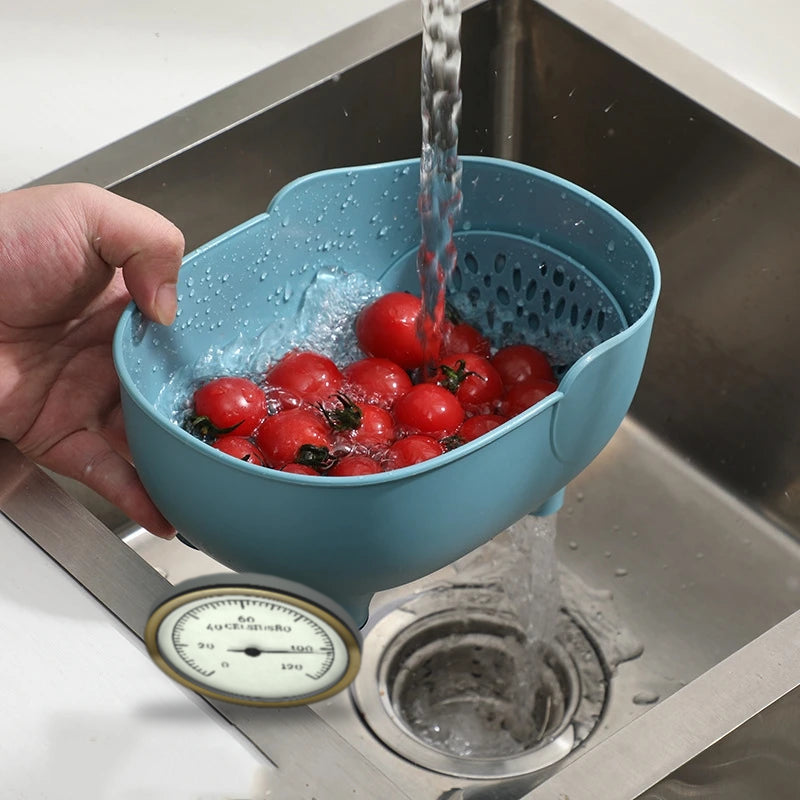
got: 100 °C
